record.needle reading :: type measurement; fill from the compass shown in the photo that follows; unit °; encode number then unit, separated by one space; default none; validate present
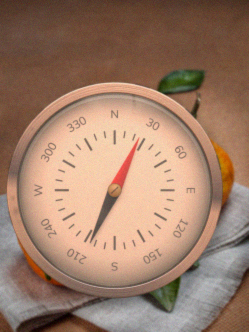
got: 25 °
